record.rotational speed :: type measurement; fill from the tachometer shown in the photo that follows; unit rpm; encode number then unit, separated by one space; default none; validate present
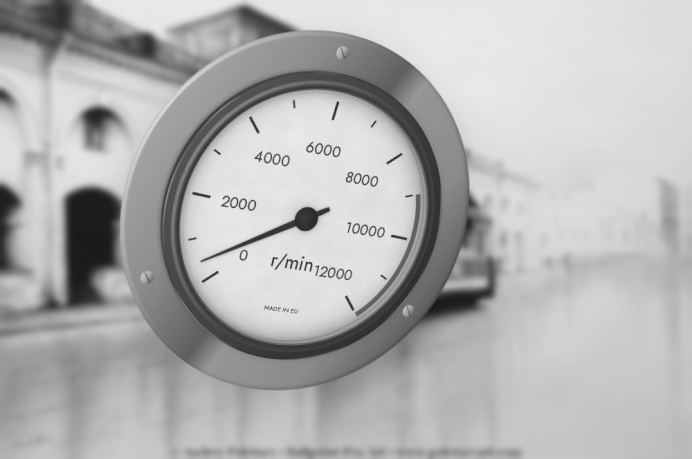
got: 500 rpm
